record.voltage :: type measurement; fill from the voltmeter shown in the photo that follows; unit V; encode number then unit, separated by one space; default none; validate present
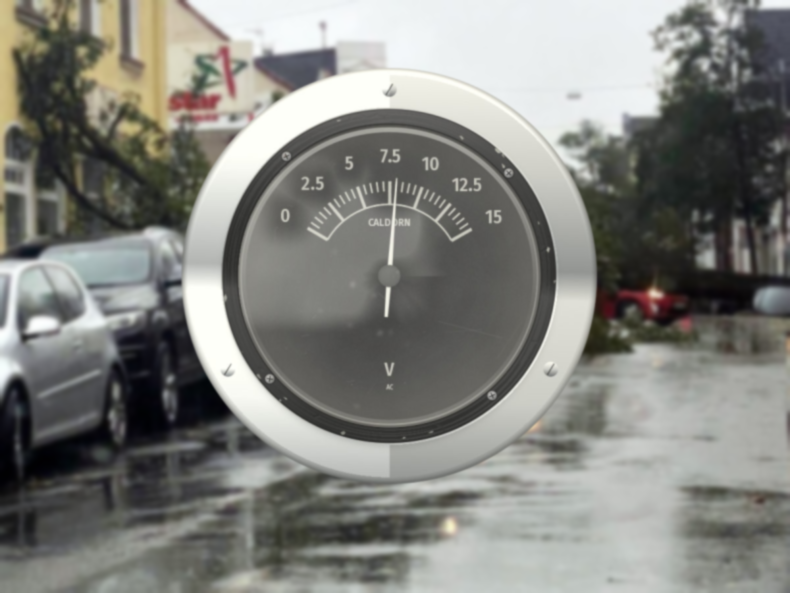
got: 8 V
